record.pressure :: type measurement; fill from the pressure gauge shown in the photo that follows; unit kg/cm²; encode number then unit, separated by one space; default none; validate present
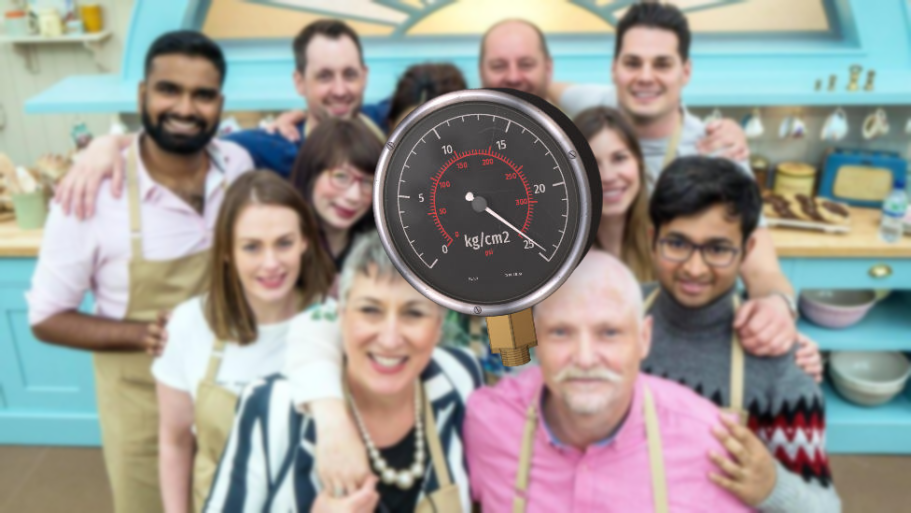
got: 24.5 kg/cm²
